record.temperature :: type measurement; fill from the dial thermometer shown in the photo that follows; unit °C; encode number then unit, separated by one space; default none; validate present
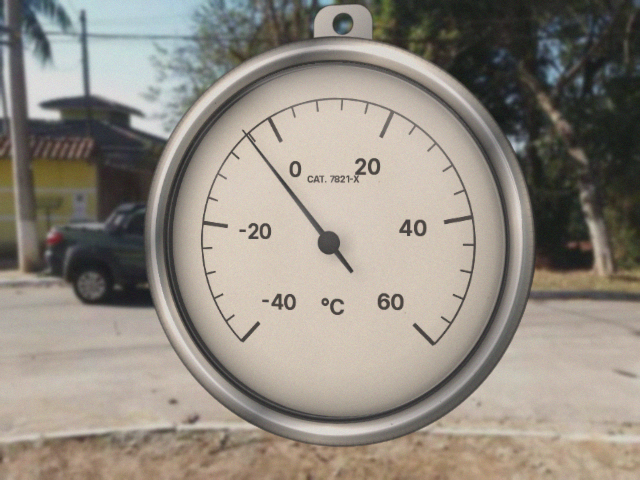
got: -4 °C
